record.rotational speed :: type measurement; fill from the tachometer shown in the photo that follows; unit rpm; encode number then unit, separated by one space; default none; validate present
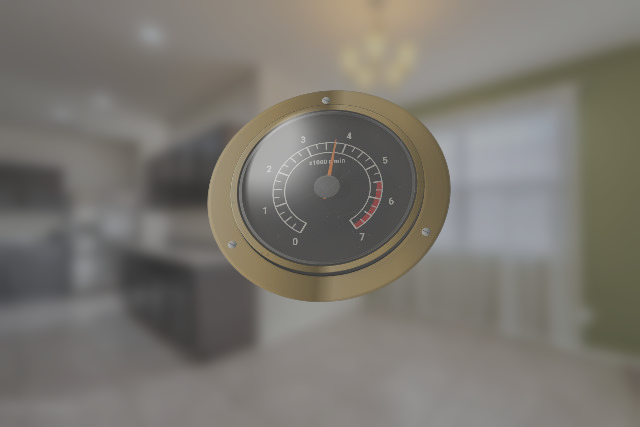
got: 3750 rpm
